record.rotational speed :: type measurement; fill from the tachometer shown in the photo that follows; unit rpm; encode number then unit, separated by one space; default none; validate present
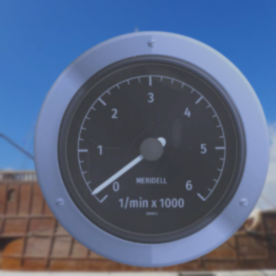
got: 200 rpm
